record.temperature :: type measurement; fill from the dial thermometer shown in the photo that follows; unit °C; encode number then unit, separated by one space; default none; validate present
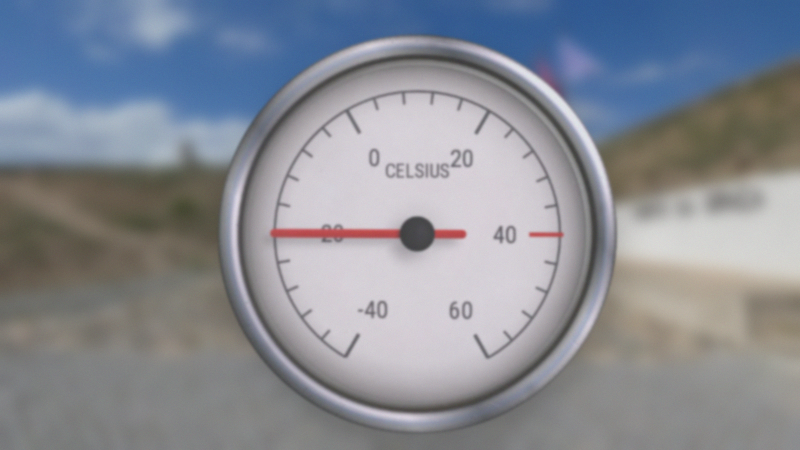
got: -20 °C
